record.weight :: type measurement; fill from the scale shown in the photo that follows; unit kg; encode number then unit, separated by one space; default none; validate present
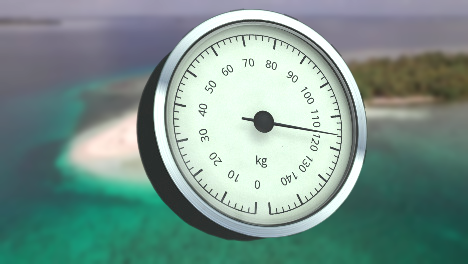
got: 116 kg
